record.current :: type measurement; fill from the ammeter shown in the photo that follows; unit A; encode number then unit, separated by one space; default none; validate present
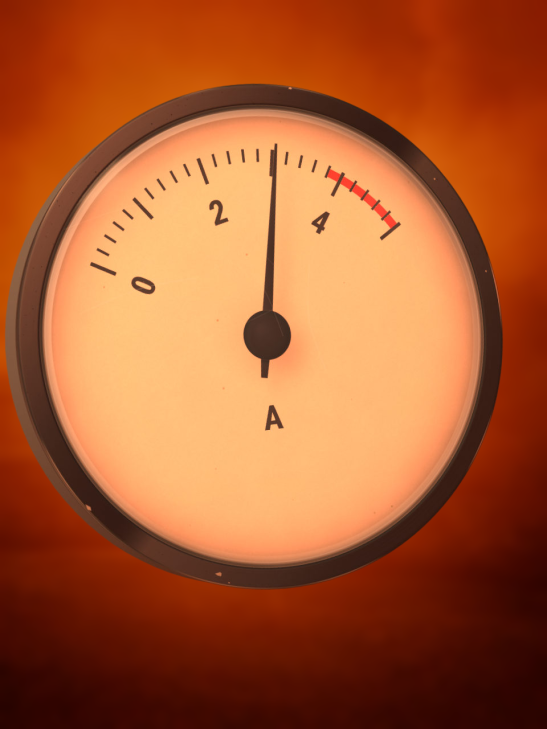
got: 3 A
